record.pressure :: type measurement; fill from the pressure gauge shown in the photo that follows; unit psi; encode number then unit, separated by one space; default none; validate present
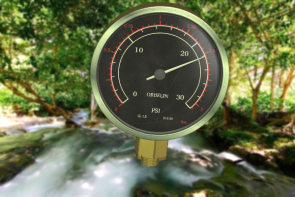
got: 22 psi
